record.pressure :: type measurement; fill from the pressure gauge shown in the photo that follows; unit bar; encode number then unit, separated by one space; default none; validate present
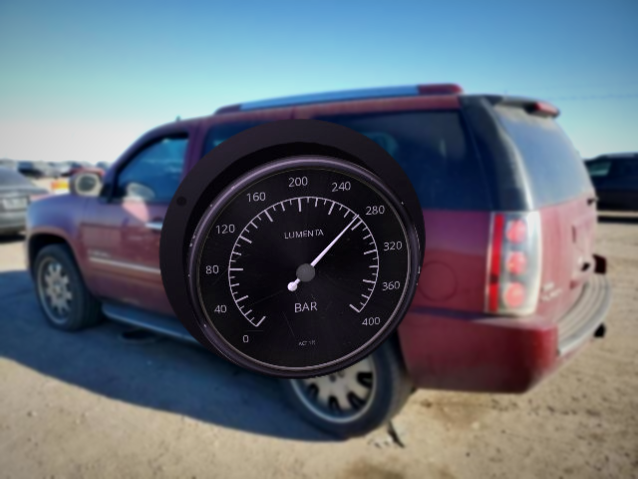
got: 270 bar
